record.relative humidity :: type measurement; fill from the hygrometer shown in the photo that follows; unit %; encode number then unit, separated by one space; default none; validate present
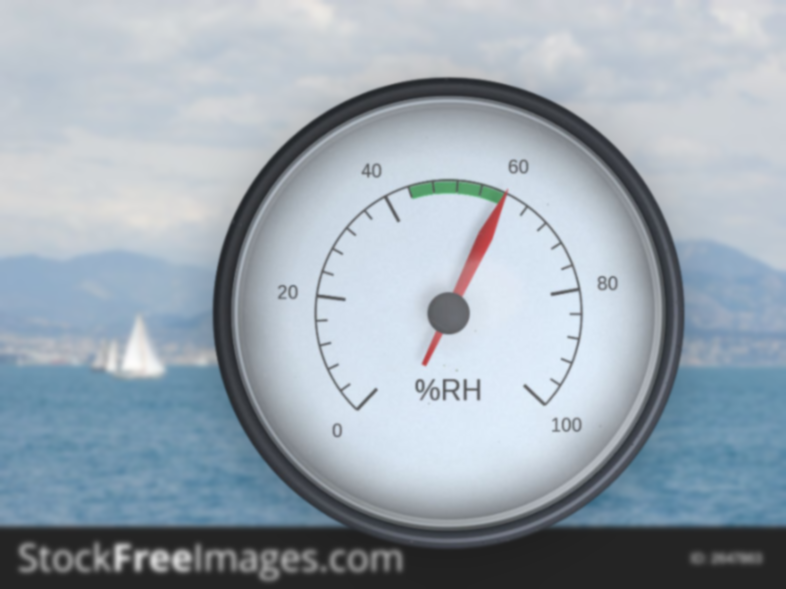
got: 60 %
